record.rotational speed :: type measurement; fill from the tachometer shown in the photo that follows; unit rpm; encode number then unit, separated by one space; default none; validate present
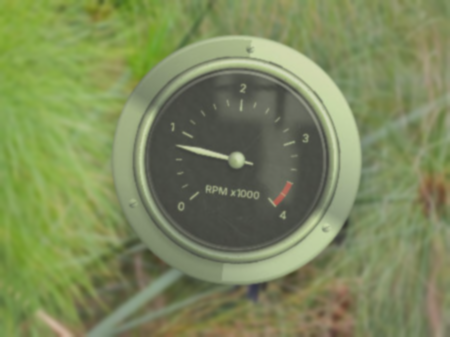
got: 800 rpm
